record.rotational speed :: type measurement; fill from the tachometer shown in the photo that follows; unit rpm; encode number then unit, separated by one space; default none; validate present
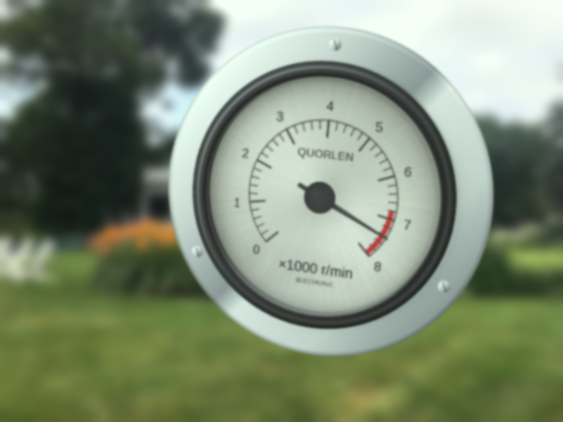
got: 7400 rpm
